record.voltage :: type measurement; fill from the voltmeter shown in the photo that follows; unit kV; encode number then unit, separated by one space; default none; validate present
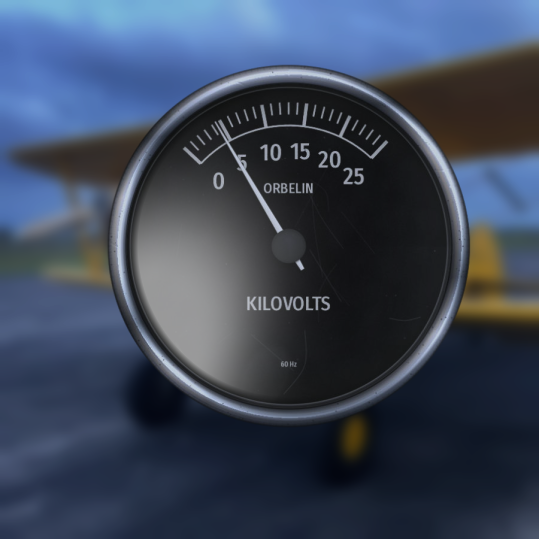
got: 4.5 kV
